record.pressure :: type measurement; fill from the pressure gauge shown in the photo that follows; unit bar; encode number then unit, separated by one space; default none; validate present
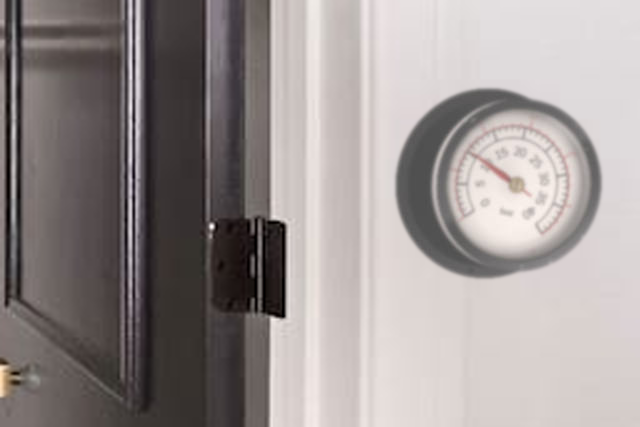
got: 10 bar
